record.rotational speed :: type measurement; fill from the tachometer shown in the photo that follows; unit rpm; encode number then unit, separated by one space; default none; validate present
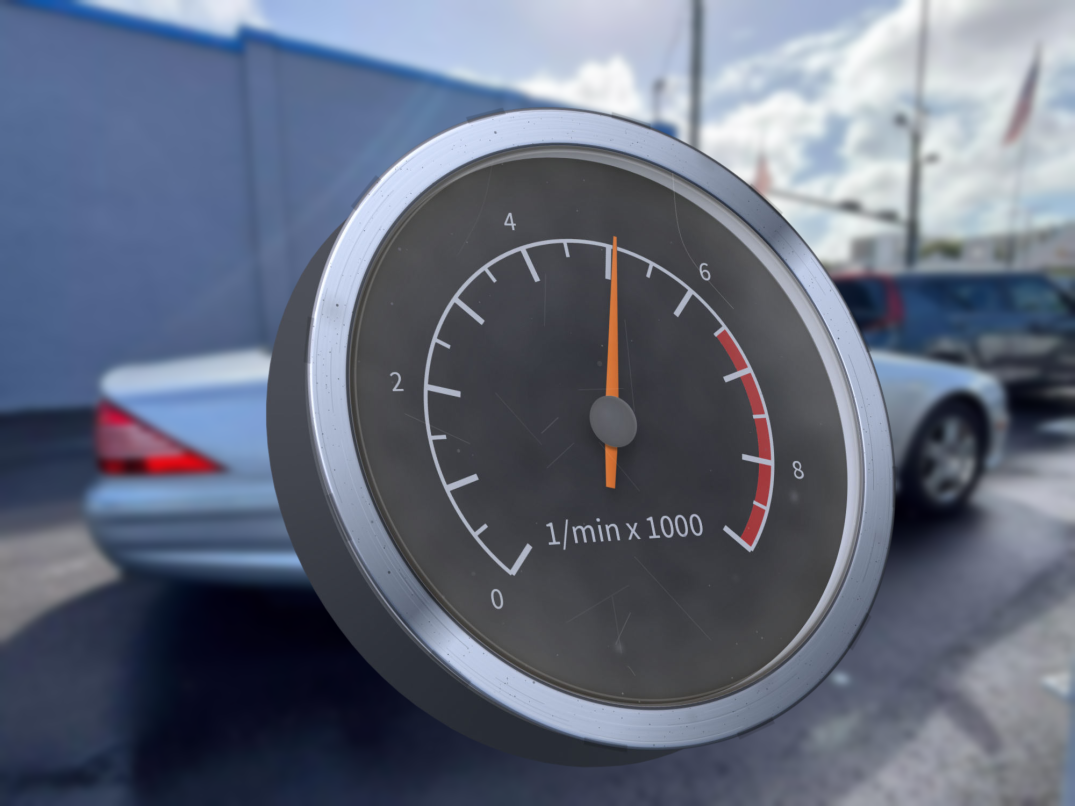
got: 5000 rpm
